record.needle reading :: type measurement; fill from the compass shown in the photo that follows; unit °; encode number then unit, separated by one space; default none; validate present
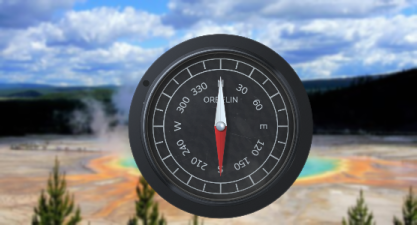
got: 180 °
